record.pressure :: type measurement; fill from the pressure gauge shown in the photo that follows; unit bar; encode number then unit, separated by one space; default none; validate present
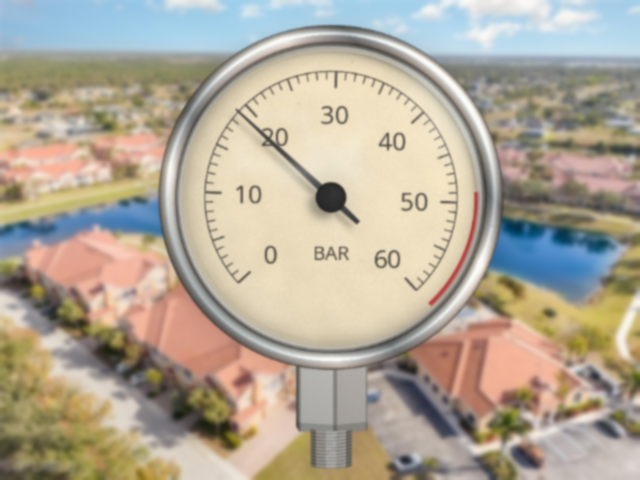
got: 19 bar
